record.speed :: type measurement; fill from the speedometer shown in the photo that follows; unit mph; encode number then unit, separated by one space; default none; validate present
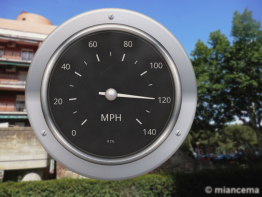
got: 120 mph
